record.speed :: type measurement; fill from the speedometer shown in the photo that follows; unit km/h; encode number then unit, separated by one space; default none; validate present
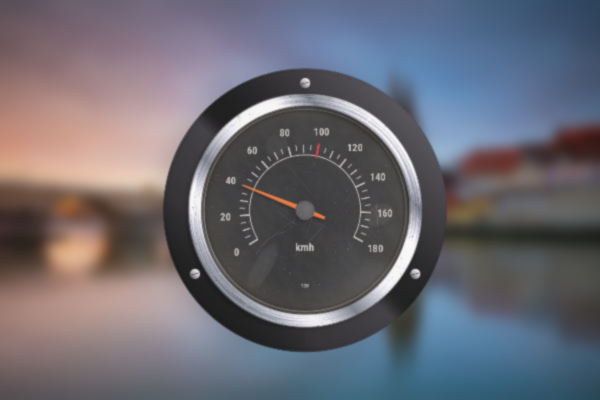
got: 40 km/h
